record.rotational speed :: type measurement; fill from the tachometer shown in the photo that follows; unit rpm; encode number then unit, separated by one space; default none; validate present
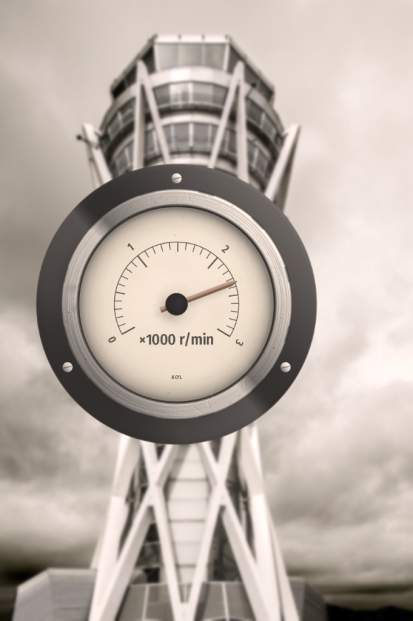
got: 2350 rpm
